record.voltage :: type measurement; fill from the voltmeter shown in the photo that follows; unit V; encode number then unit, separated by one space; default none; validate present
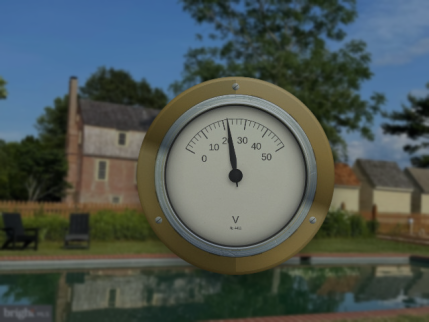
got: 22 V
